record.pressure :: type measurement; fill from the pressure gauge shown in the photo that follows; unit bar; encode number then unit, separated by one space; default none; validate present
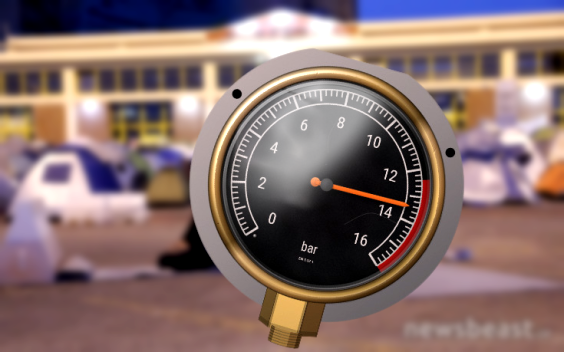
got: 13.4 bar
